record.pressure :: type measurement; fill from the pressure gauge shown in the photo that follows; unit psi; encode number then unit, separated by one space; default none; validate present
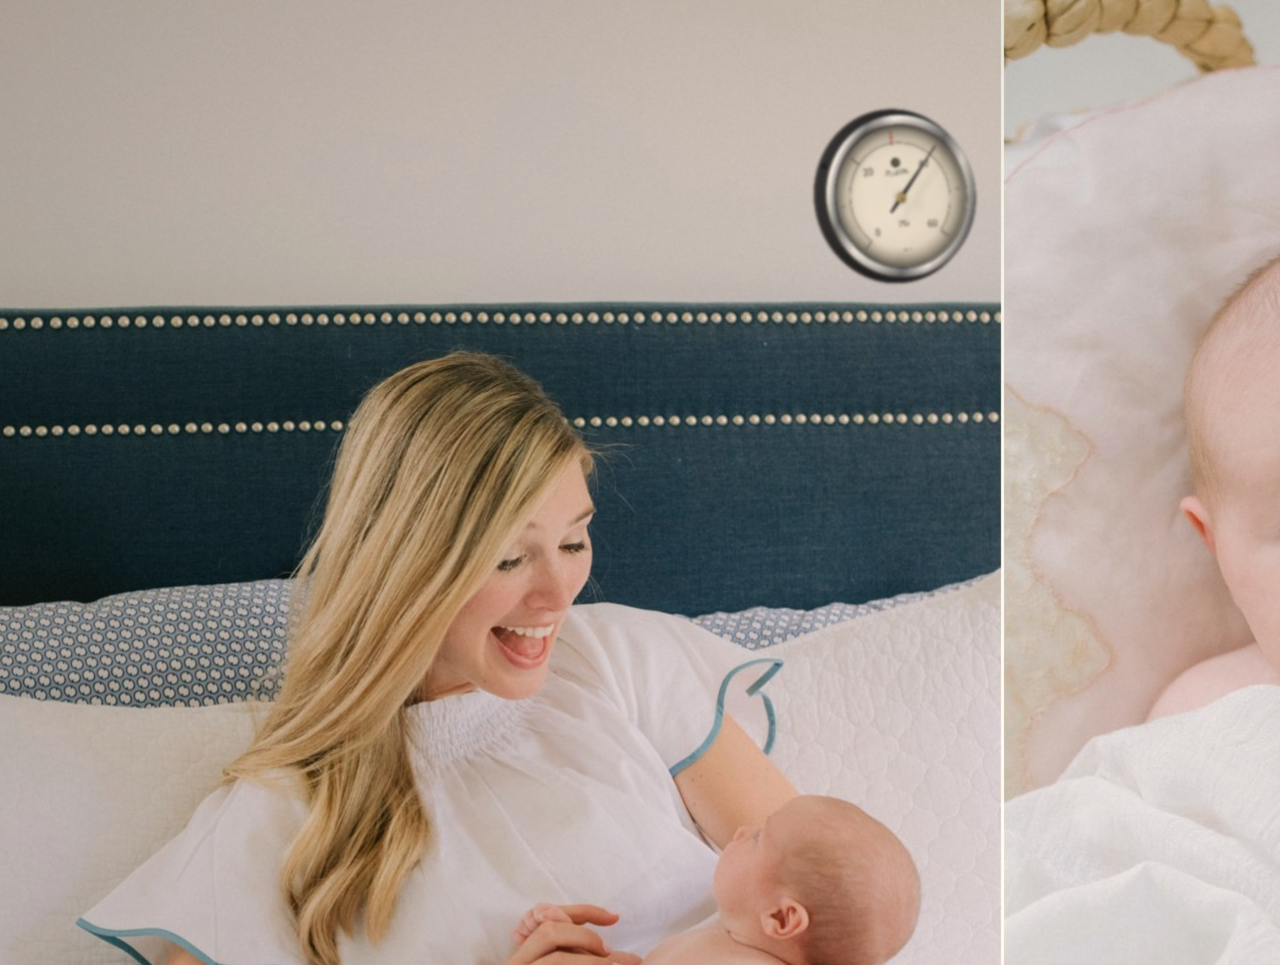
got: 40 psi
